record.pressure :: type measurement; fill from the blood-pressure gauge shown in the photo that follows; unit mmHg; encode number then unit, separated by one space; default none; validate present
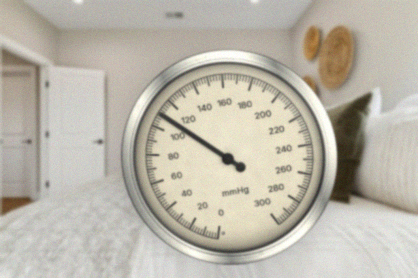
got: 110 mmHg
